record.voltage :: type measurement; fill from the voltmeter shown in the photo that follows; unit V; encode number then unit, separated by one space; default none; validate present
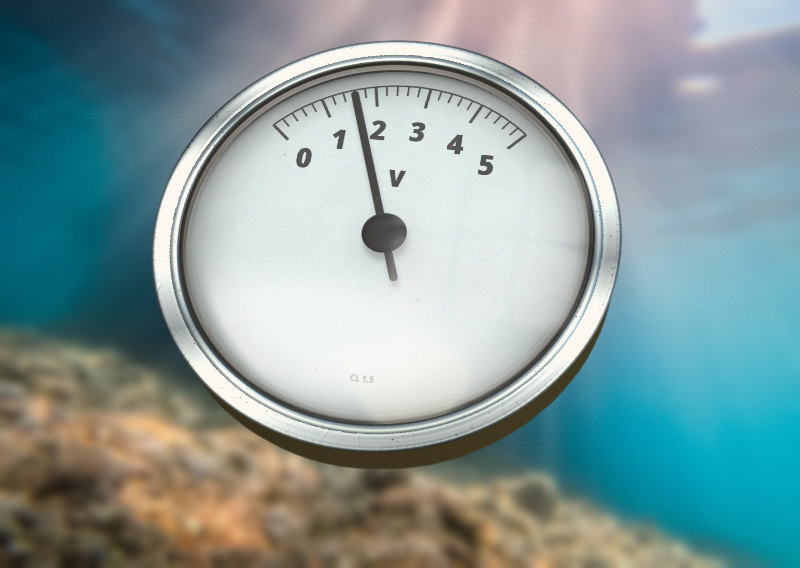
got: 1.6 V
